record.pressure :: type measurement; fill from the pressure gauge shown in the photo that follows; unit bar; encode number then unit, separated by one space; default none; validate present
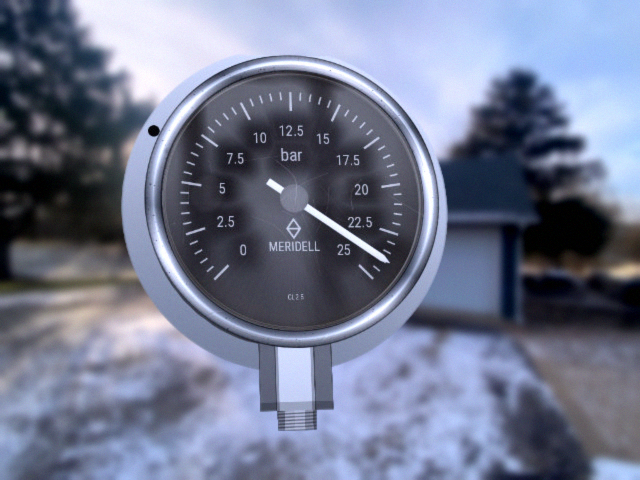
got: 24 bar
